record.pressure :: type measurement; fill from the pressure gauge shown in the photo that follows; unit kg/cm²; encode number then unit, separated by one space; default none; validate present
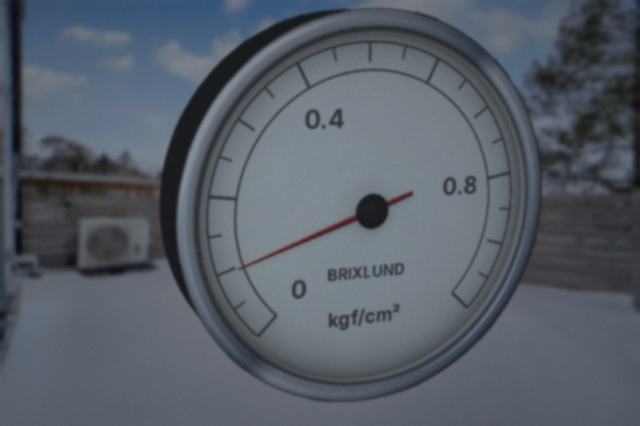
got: 0.1 kg/cm²
